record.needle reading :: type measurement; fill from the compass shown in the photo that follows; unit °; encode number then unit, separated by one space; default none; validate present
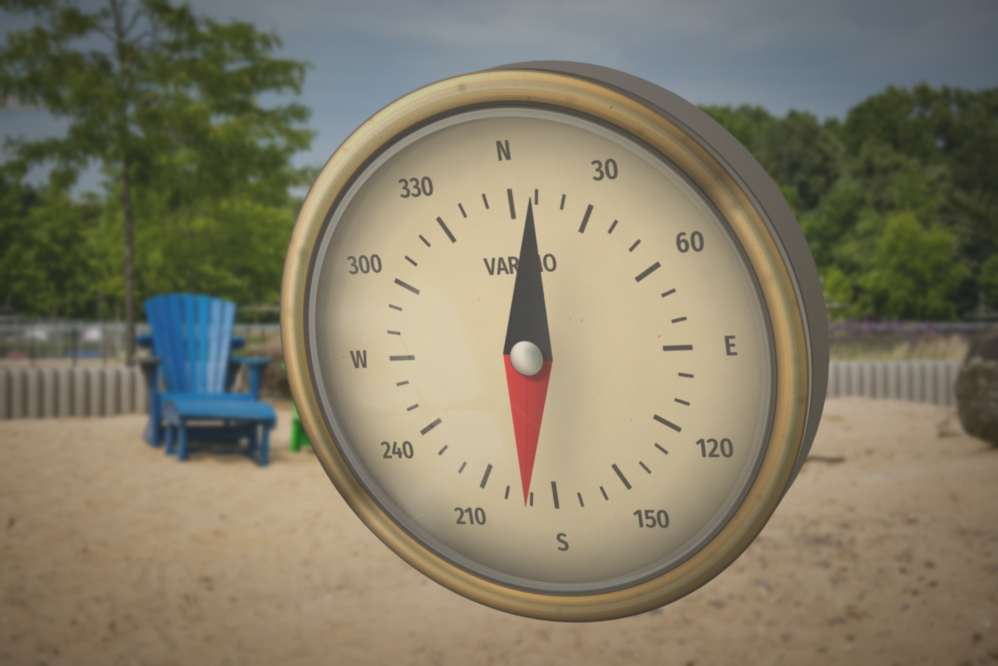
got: 190 °
